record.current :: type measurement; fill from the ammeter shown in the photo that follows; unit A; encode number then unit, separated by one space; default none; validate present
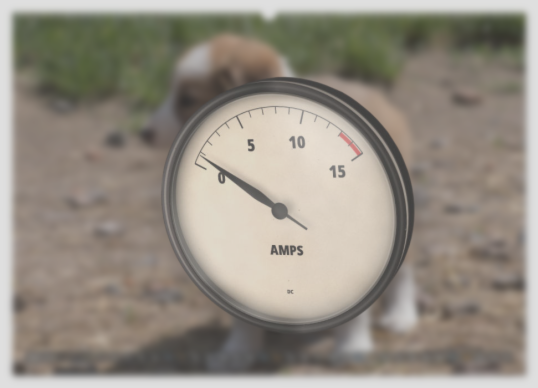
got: 1 A
